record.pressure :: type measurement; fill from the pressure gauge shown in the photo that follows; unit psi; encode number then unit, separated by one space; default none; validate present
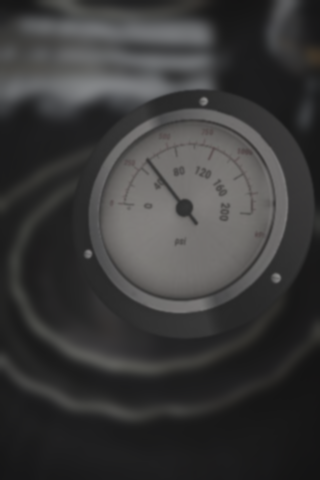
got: 50 psi
